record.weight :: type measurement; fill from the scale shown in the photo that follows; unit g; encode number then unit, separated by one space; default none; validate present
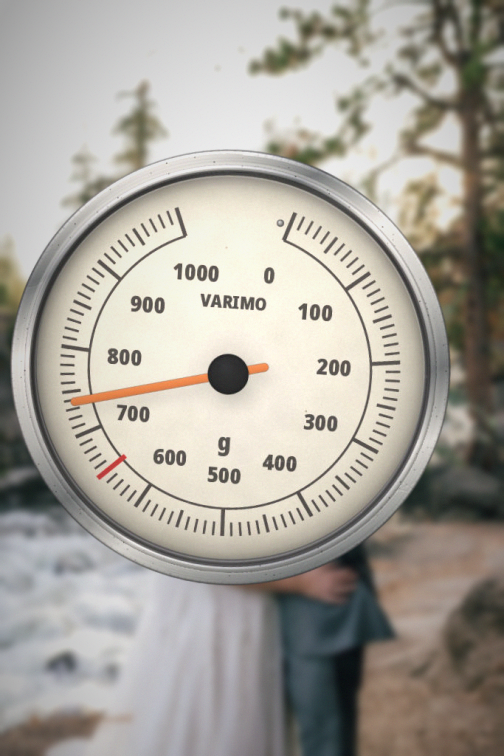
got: 740 g
